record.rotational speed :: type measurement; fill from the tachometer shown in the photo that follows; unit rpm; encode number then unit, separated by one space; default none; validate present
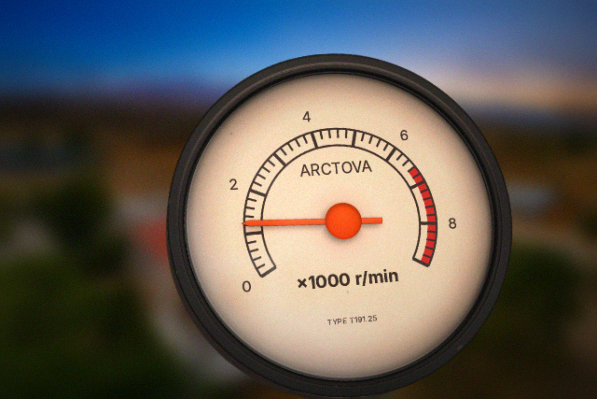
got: 1200 rpm
